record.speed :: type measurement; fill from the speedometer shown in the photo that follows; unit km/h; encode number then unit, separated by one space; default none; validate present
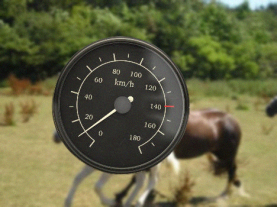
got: 10 km/h
